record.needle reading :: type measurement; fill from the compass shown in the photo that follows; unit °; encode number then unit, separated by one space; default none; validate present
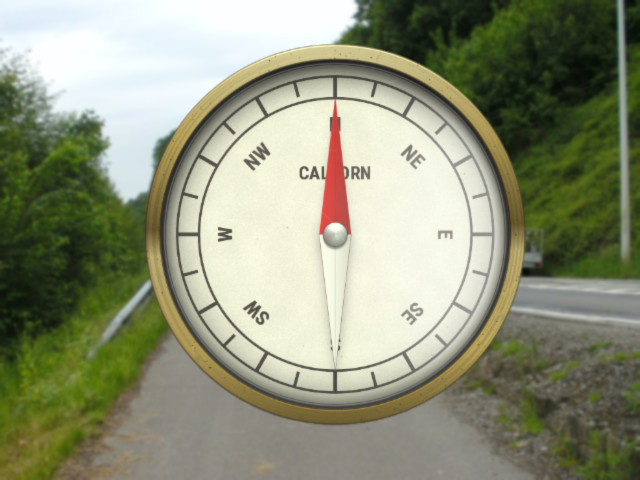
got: 0 °
